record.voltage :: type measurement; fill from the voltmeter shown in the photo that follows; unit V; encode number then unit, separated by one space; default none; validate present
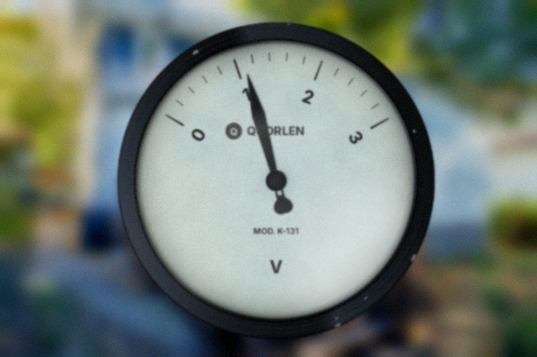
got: 1.1 V
